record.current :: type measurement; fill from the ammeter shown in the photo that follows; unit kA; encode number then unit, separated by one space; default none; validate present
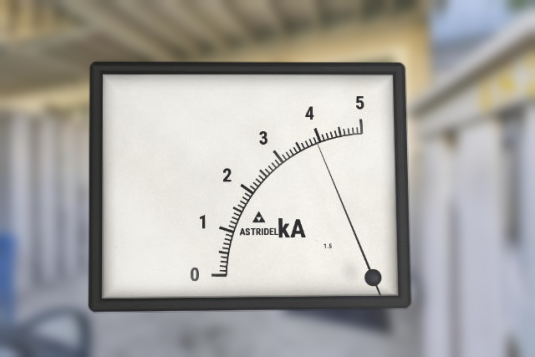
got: 3.9 kA
